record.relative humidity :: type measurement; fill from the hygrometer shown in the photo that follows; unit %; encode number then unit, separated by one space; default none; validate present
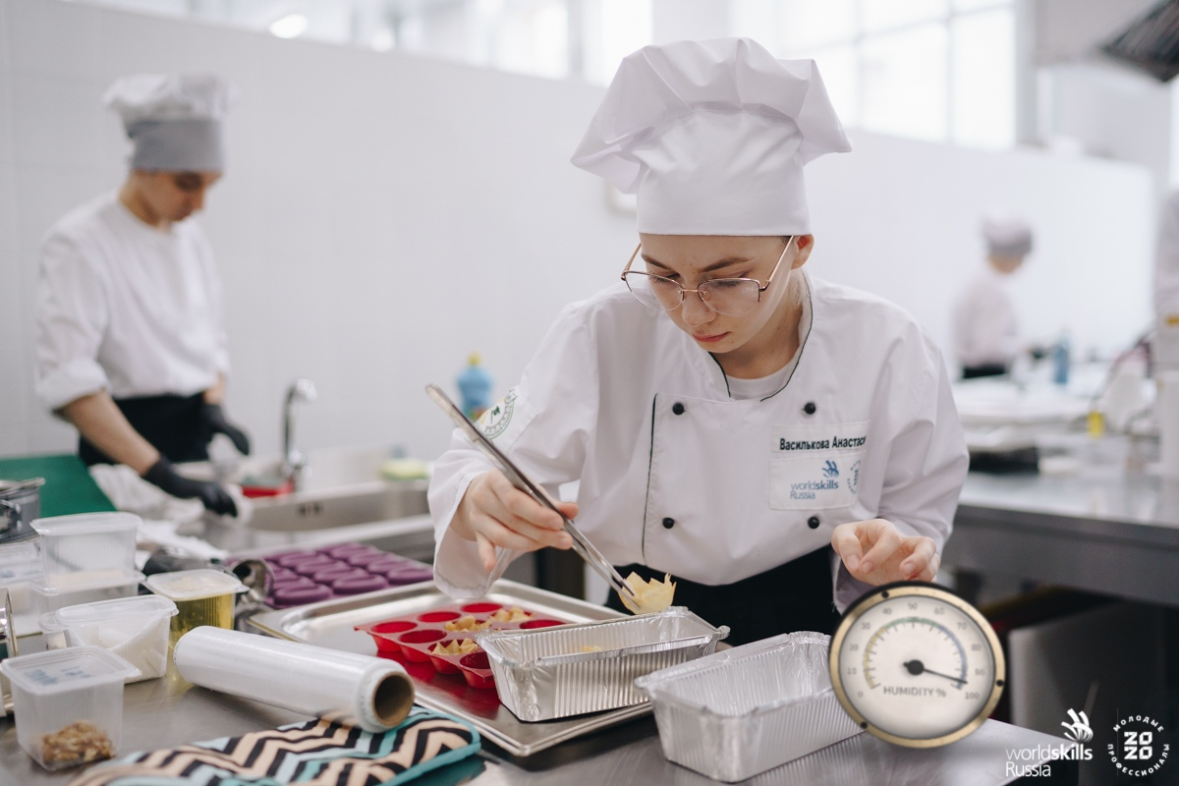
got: 95 %
